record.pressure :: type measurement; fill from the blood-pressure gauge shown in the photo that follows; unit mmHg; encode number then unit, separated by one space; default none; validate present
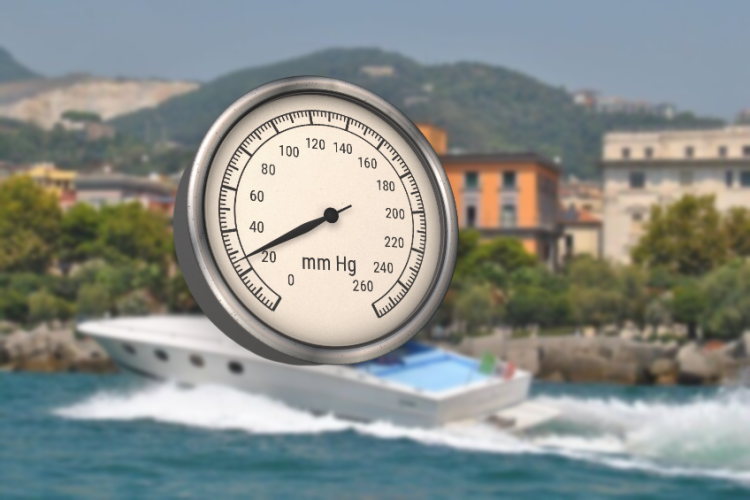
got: 26 mmHg
